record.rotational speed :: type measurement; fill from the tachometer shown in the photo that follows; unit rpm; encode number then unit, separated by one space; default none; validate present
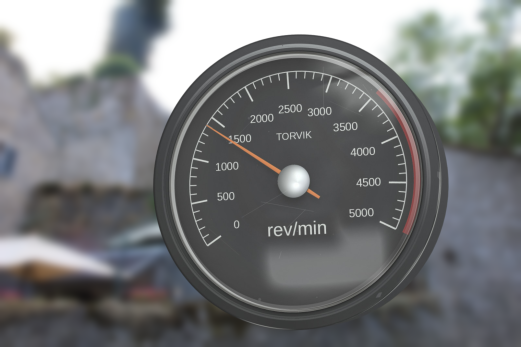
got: 1400 rpm
